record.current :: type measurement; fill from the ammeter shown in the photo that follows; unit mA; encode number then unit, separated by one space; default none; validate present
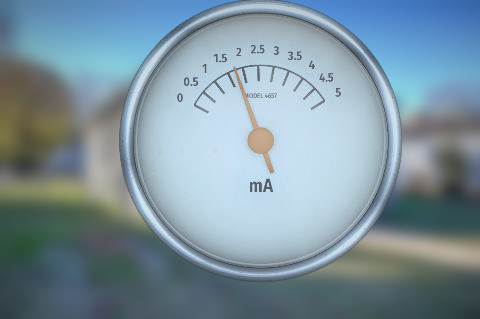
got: 1.75 mA
